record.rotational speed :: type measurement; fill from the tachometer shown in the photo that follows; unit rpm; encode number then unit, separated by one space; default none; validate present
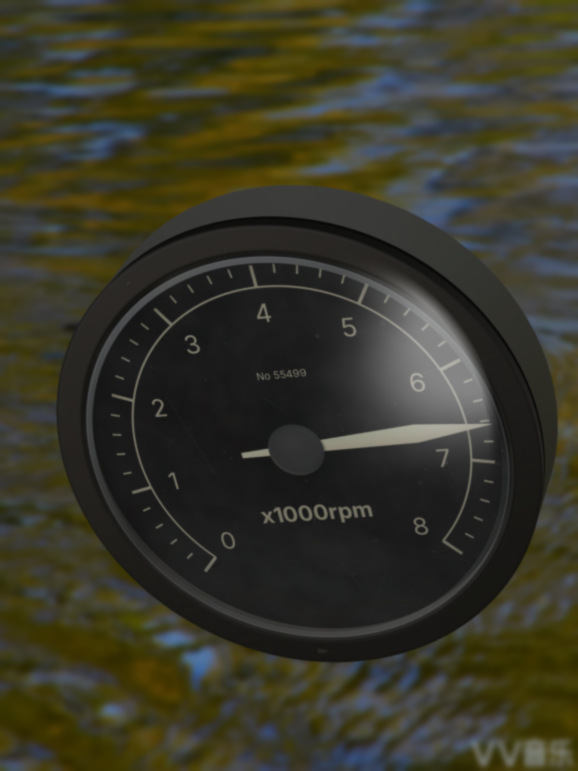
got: 6600 rpm
